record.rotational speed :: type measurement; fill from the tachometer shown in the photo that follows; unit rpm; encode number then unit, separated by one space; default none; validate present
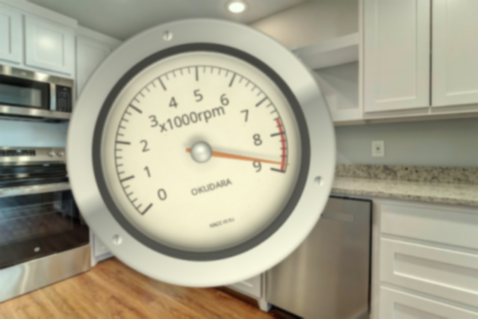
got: 8800 rpm
